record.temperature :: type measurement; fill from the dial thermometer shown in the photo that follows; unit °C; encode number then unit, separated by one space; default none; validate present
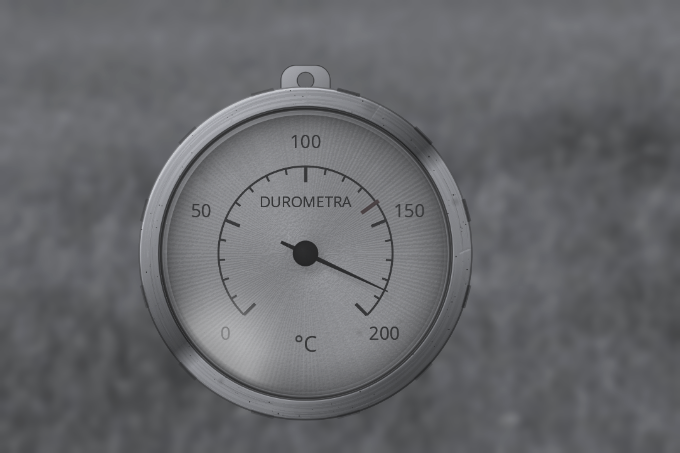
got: 185 °C
